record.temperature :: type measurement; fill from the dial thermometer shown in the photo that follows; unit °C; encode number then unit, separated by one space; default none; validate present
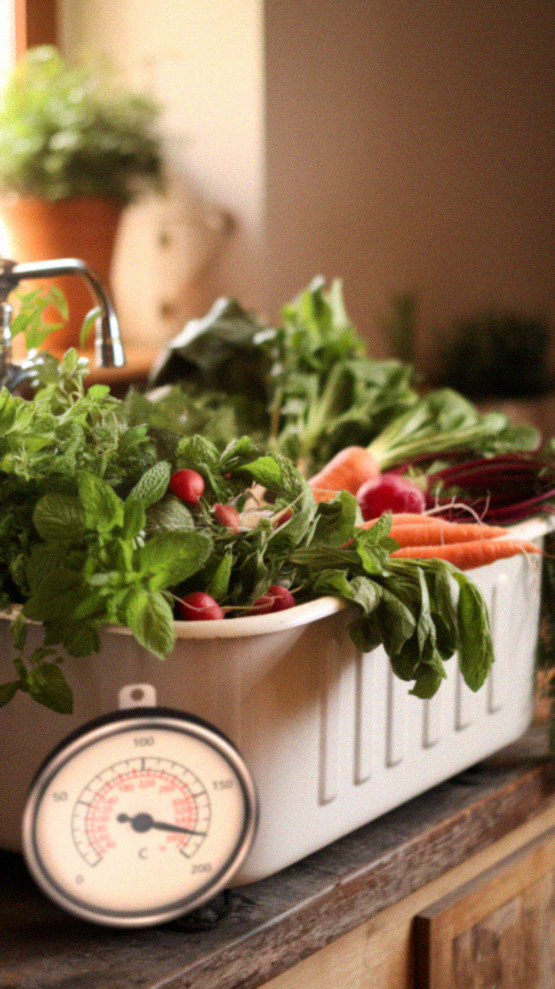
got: 180 °C
